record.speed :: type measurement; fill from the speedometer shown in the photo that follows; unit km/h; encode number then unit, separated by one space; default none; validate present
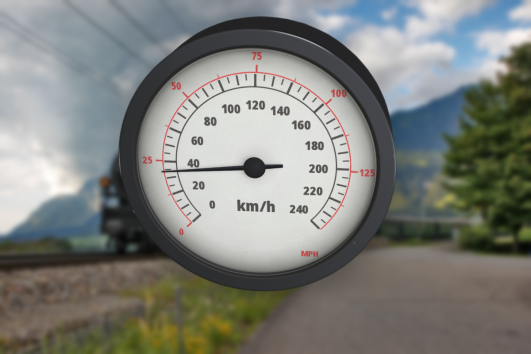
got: 35 km/h
